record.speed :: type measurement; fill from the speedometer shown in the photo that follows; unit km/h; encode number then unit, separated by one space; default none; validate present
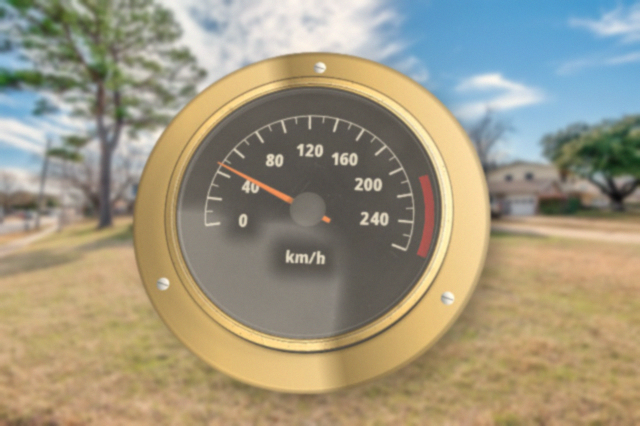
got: 45 km/h
